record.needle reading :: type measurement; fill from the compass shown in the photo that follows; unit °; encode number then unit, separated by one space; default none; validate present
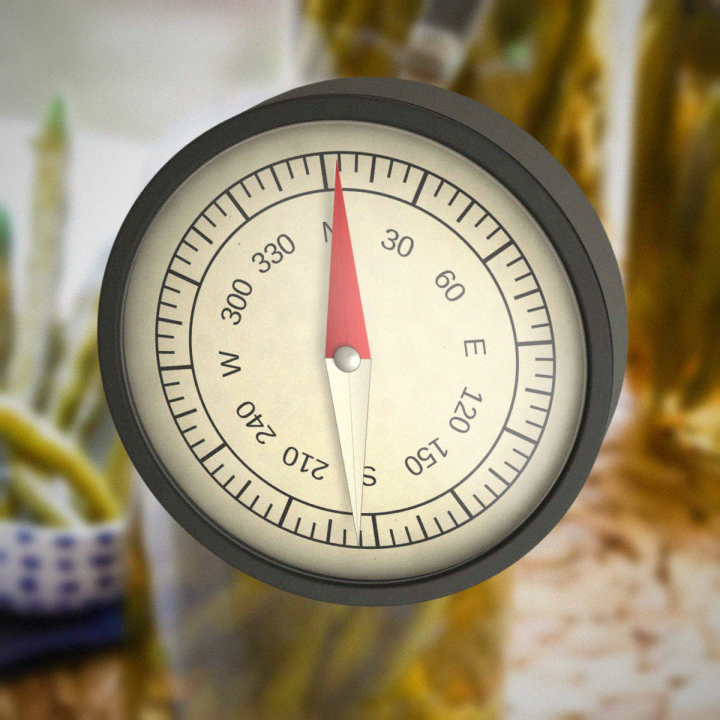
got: 5 °
